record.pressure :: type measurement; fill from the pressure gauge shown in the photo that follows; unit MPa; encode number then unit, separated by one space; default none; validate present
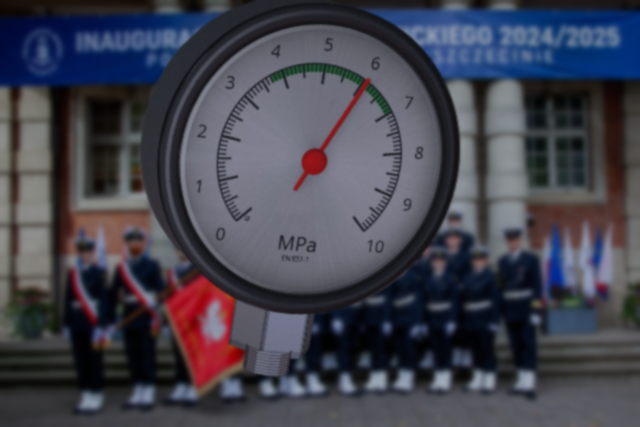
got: 6 MPa
